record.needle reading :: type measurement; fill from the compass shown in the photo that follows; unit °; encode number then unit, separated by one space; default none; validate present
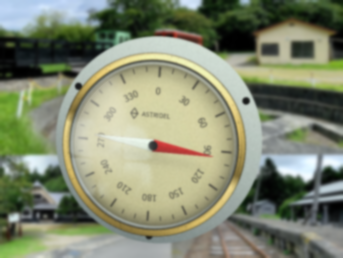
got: 95 °
